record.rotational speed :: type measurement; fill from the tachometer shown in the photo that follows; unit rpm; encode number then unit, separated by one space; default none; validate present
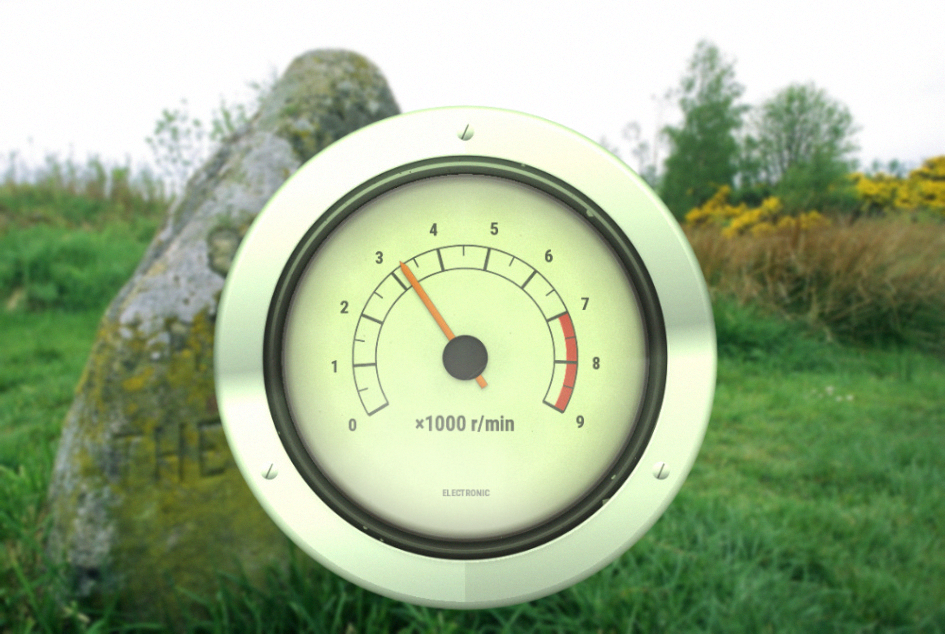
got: 3250 rpm
